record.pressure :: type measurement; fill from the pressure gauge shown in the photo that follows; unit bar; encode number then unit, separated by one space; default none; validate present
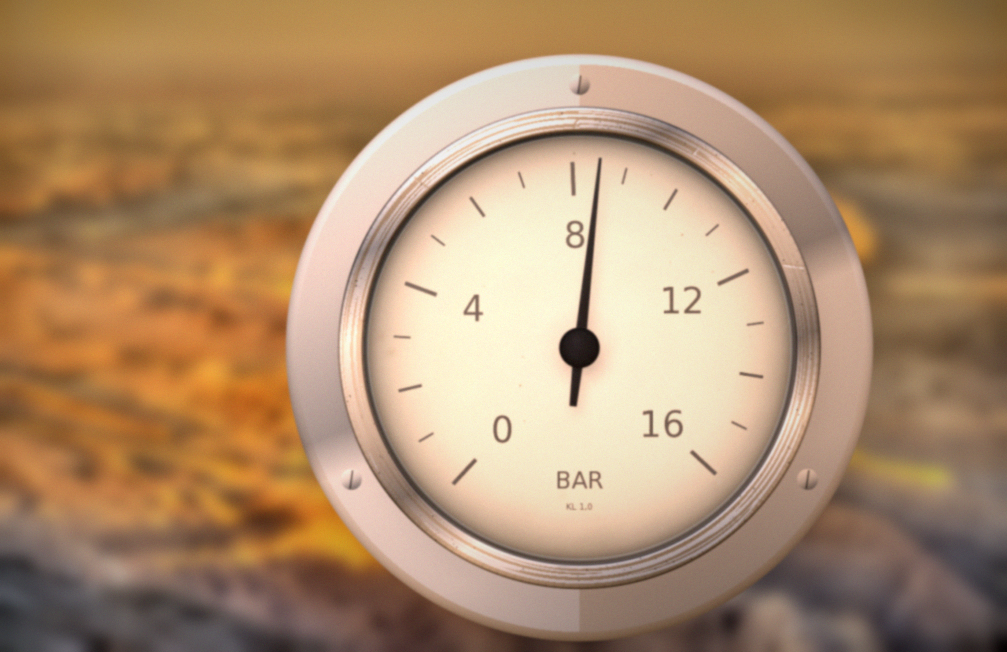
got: 8.5 bar
